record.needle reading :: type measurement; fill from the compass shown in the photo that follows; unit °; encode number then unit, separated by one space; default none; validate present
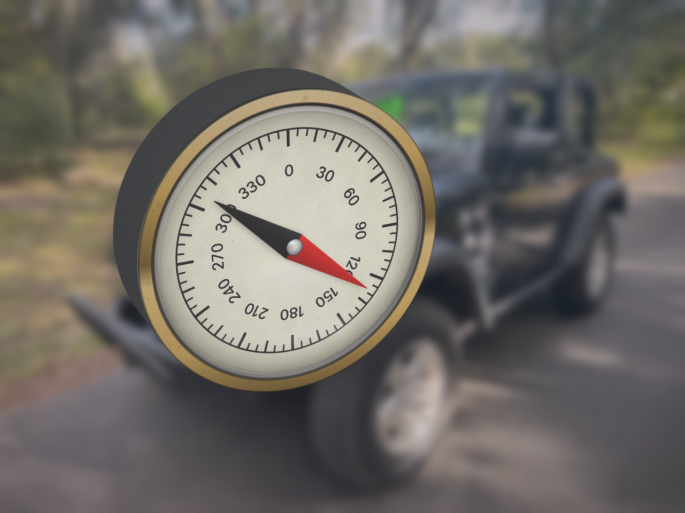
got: 127.5 °
